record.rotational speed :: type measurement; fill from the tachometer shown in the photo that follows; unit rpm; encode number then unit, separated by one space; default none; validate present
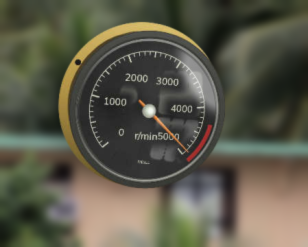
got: 4900 rpm
